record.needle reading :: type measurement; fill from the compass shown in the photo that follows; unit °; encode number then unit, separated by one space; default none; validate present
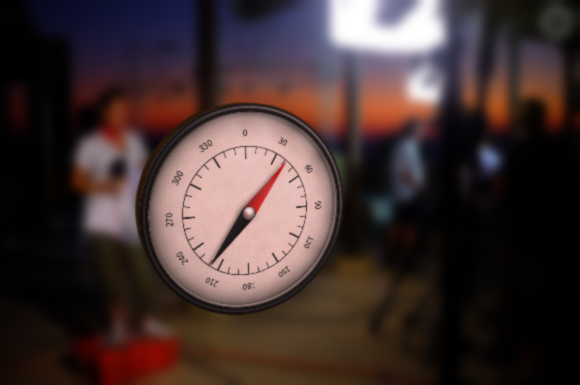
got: 40 °
